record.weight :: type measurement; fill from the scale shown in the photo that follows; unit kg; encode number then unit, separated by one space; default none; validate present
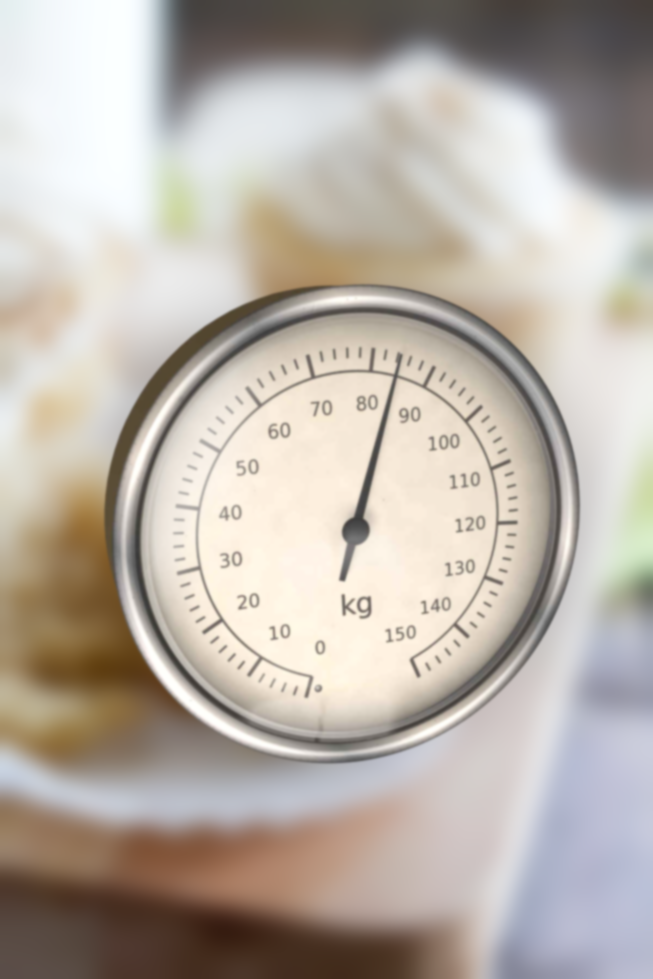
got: 84 kg
